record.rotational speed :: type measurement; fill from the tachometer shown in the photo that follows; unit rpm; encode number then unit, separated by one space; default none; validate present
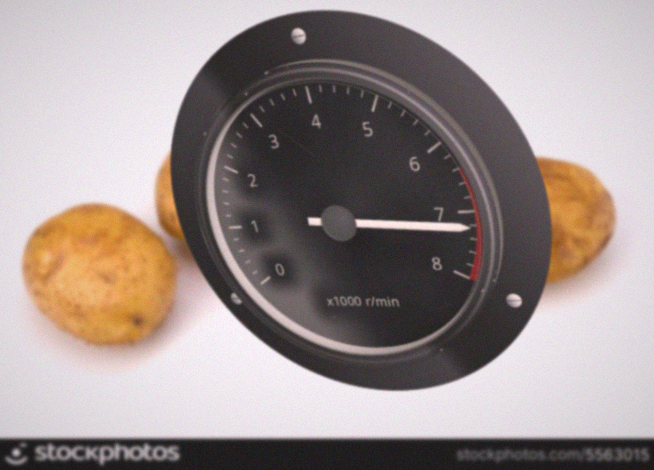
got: 7200 rpm
